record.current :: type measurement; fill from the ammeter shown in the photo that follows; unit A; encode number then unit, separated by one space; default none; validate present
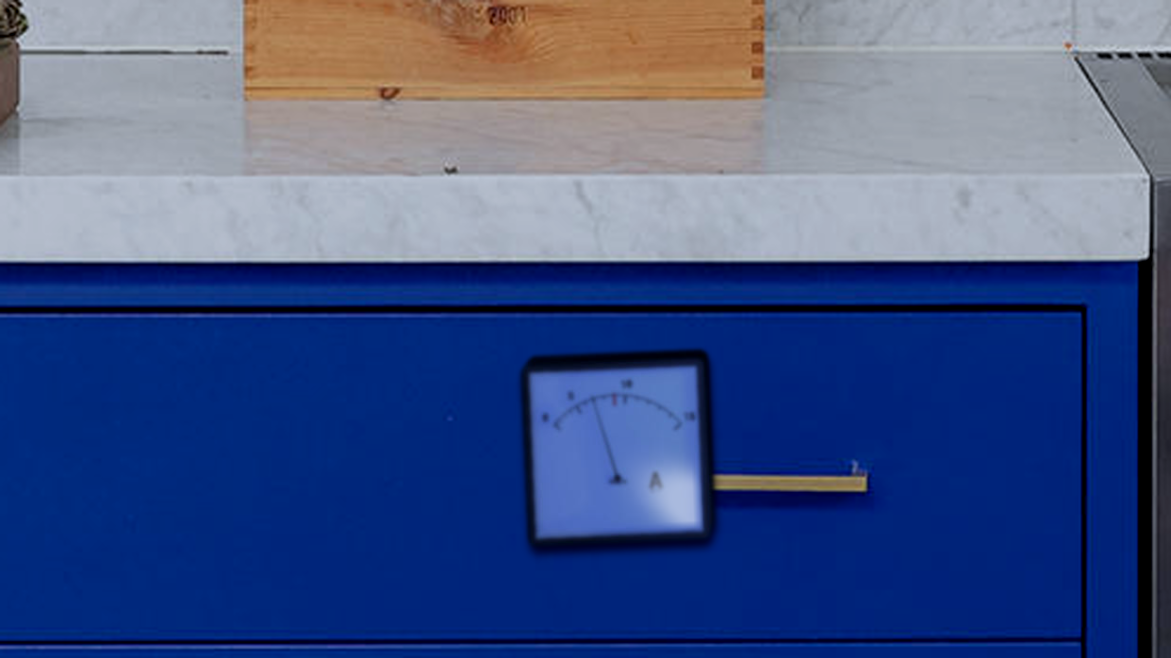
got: 7 A
